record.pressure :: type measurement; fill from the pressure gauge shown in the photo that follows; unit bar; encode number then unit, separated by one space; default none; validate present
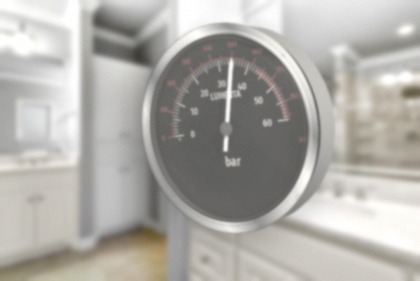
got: 35 bar
